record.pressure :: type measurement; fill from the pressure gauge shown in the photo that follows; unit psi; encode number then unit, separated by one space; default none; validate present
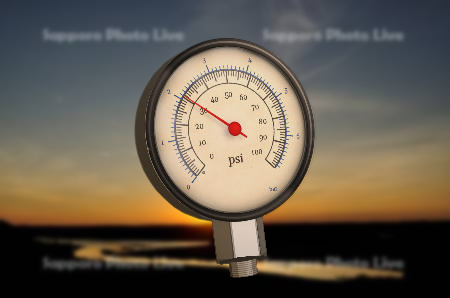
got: 30 psi
